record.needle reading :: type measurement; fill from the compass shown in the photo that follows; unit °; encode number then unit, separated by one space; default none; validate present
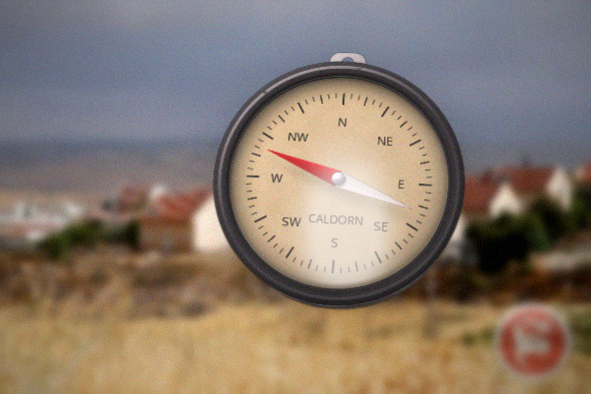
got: 290 °
